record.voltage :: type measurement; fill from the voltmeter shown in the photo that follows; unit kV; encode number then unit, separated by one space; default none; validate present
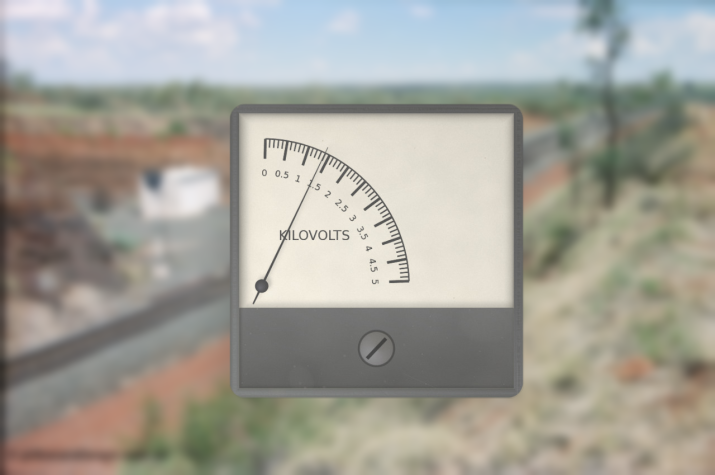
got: 1.4 kV
